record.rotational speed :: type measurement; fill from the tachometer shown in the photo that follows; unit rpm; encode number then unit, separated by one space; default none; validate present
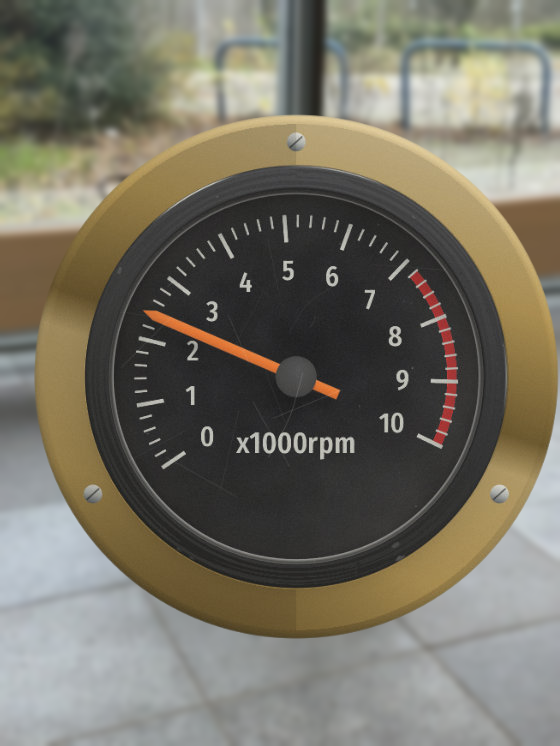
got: 2400 rpm
